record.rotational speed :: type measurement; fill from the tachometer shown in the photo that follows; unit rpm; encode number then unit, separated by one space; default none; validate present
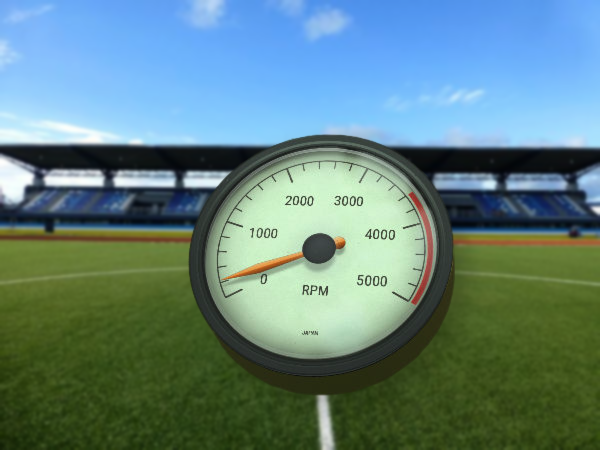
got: 200 rpm
